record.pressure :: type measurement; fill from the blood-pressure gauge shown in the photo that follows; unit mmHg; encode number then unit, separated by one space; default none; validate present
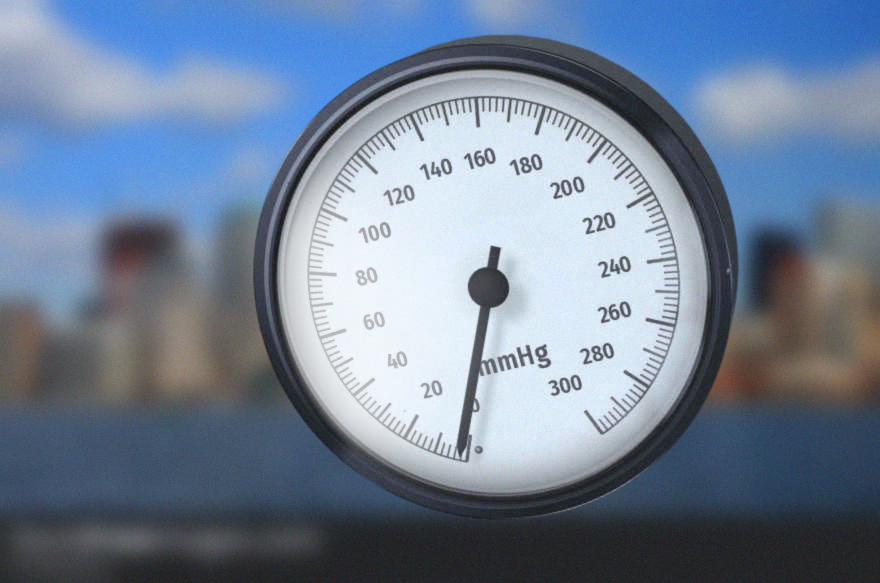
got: 2 mmHg
